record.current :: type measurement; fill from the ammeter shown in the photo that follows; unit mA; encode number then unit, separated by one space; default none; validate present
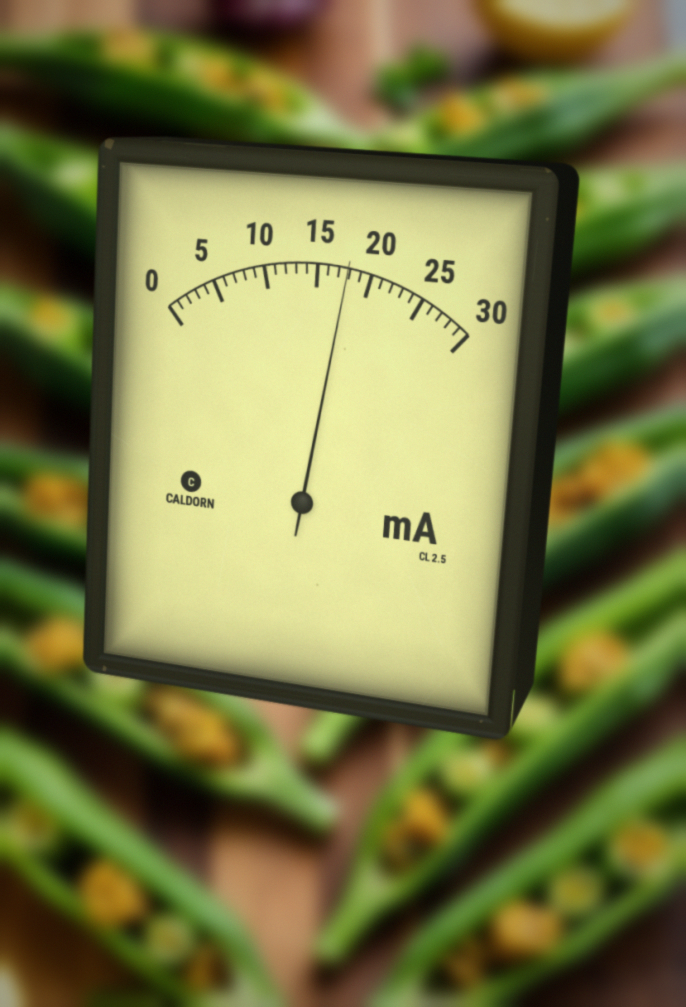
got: 18 mA
